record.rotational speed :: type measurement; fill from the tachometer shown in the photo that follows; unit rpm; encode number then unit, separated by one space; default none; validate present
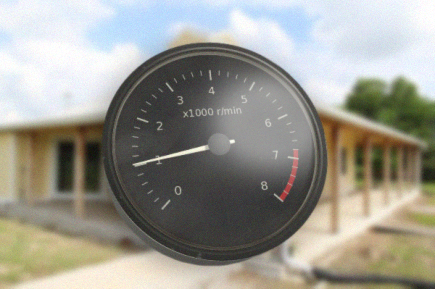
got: 1000 rpm
